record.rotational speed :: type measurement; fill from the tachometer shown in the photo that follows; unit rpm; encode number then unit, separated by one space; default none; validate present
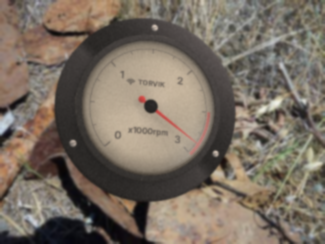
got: 2875 rpm
